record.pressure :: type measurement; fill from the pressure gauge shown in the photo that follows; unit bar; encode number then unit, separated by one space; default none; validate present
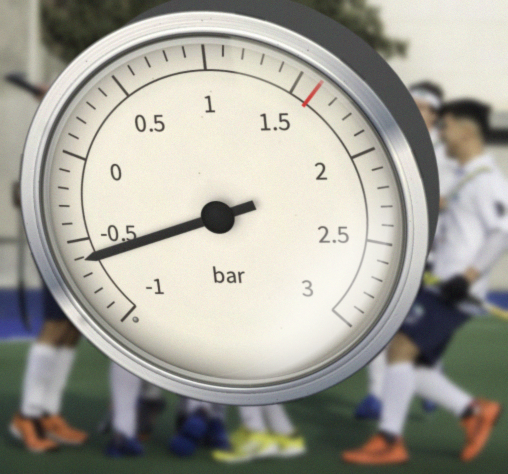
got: -0.6 bar
